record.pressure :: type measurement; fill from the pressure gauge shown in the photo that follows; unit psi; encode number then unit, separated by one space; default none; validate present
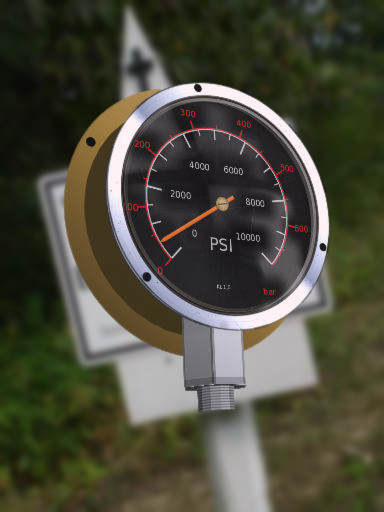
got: 500 psi
